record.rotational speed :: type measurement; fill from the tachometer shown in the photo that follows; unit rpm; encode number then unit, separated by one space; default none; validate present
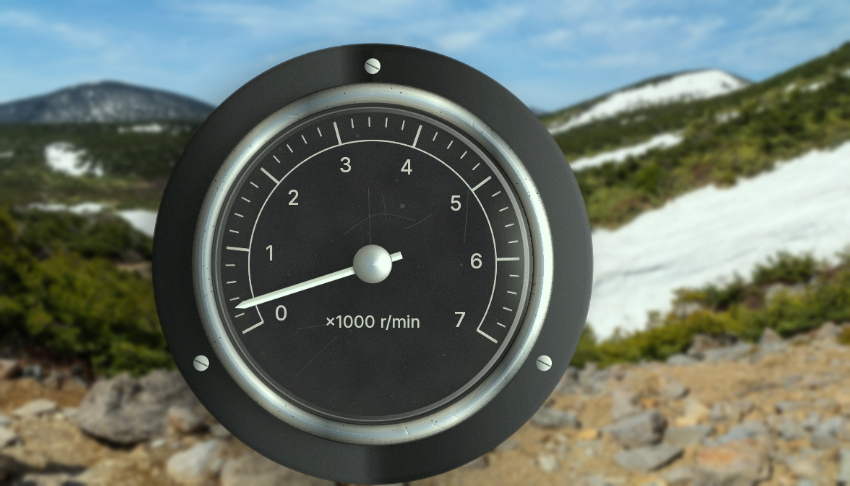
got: 300 rpm
